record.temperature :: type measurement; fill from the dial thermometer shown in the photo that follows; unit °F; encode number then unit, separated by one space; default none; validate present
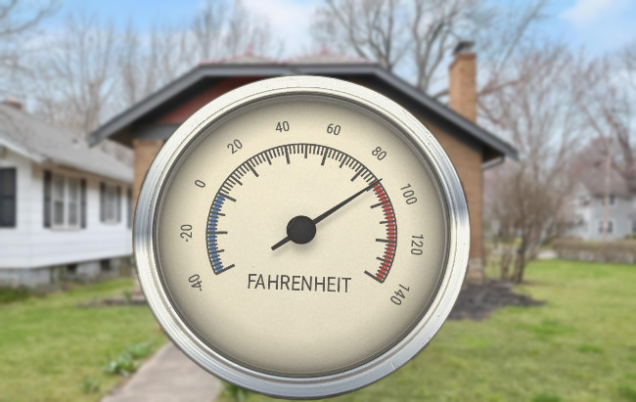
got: 90 °F
